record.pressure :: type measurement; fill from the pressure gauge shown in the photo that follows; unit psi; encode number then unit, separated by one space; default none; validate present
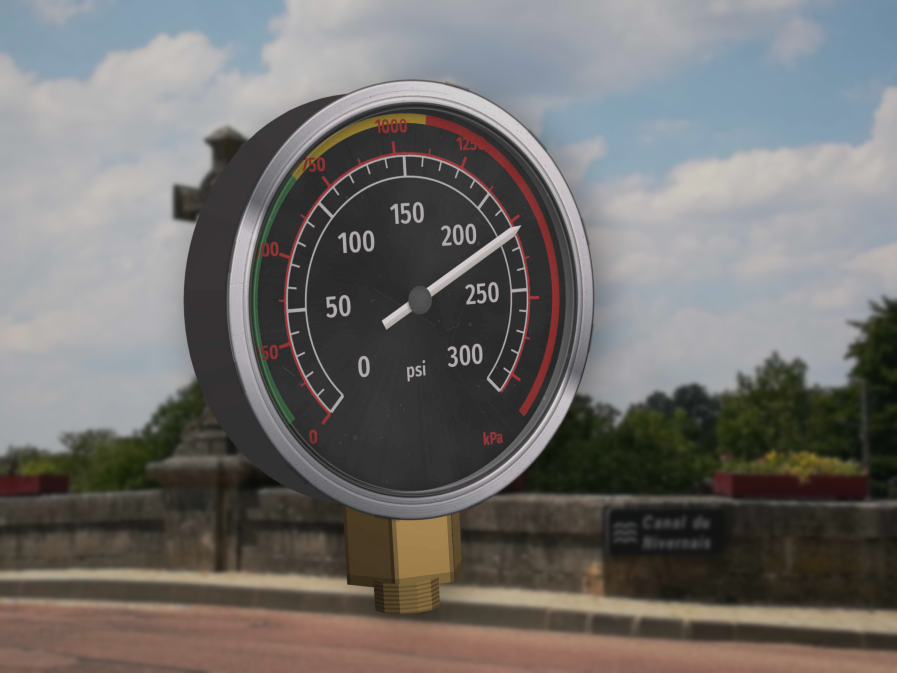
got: 220 psi
